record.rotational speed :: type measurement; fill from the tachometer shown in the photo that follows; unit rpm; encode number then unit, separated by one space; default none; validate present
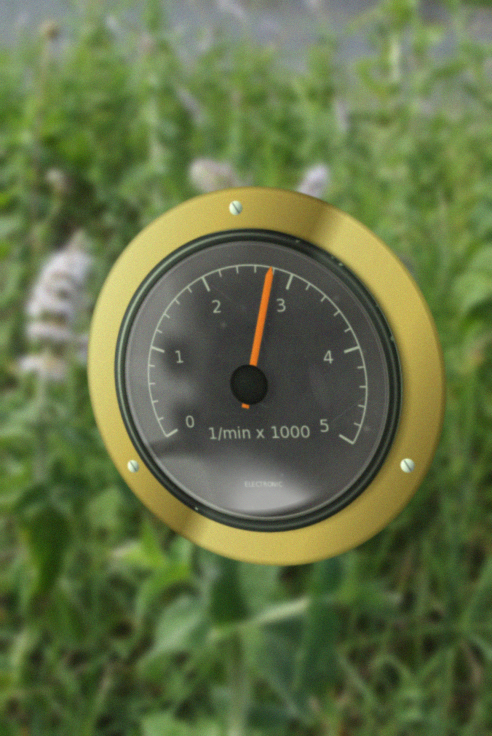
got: 2800 rpm
